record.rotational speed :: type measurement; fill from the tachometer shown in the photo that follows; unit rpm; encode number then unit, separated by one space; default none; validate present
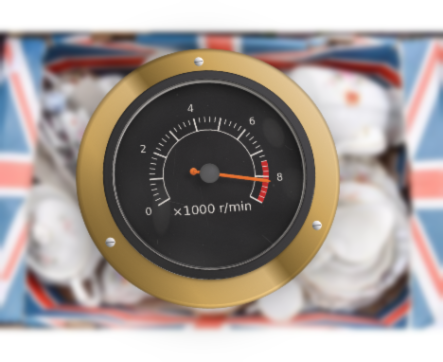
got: 8200 rpm
